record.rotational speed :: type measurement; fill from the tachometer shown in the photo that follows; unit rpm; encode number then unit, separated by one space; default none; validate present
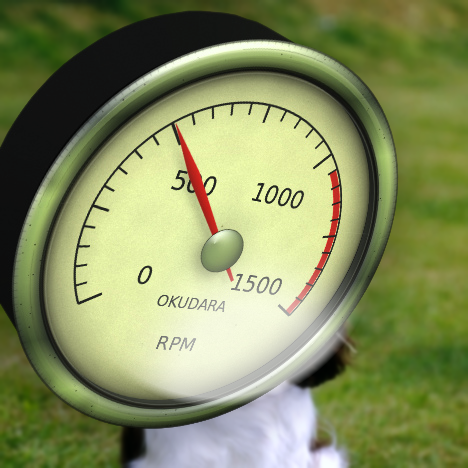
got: 500 rpm
